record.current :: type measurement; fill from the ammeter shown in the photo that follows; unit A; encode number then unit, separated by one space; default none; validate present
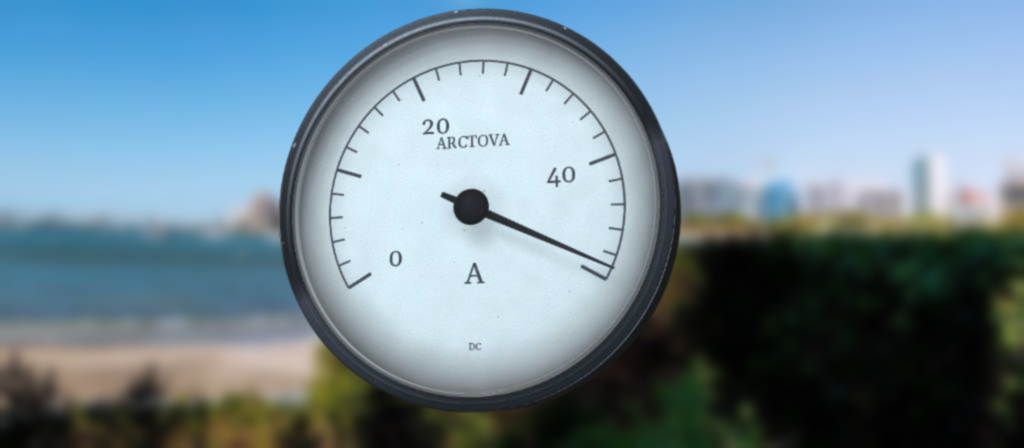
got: 49 A
